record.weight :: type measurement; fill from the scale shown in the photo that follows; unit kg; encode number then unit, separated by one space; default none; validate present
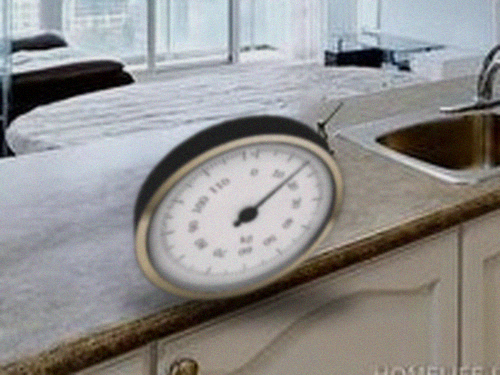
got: 15 kg
